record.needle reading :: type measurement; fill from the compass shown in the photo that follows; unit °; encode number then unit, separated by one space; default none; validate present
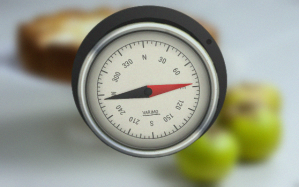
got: 85 °
